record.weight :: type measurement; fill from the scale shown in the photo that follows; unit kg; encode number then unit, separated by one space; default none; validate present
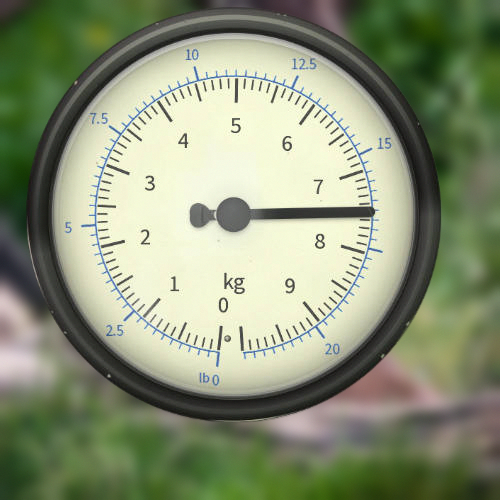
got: 7.5 kg
